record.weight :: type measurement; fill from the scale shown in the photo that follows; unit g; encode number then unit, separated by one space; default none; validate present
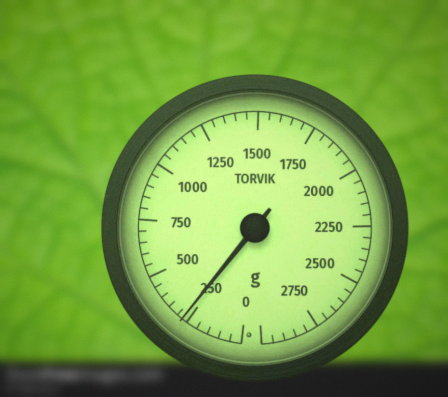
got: 275 g
